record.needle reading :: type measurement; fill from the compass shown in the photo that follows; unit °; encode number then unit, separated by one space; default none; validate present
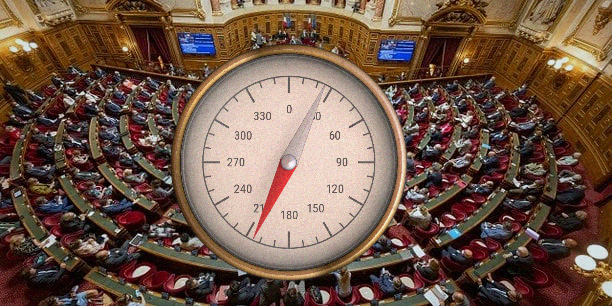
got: 205 °
